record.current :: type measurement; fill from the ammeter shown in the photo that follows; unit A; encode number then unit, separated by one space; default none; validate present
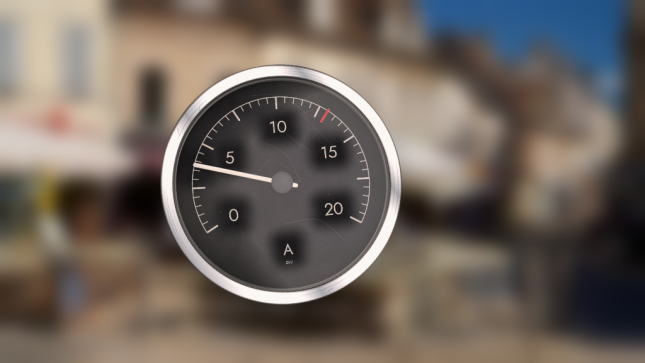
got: 3.75 A
